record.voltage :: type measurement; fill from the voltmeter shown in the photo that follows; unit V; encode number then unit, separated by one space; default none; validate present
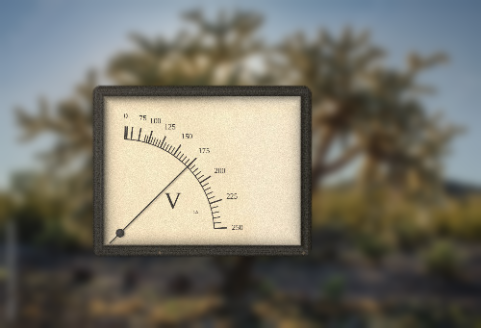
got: 175 V
